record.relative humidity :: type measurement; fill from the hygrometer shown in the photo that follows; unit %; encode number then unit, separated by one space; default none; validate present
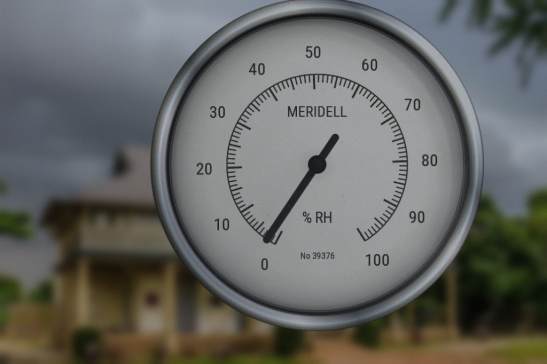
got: 2 %
